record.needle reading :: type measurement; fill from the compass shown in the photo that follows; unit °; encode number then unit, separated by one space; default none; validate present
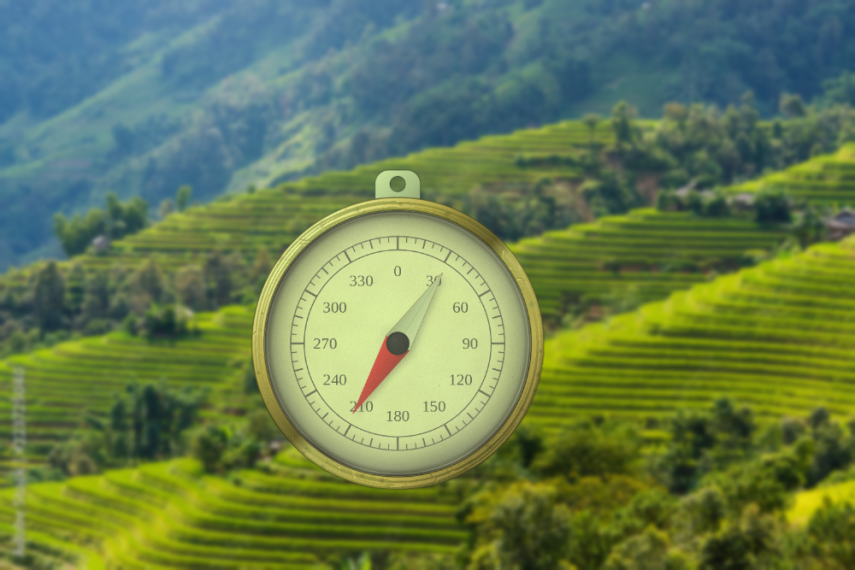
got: 212.5 °
